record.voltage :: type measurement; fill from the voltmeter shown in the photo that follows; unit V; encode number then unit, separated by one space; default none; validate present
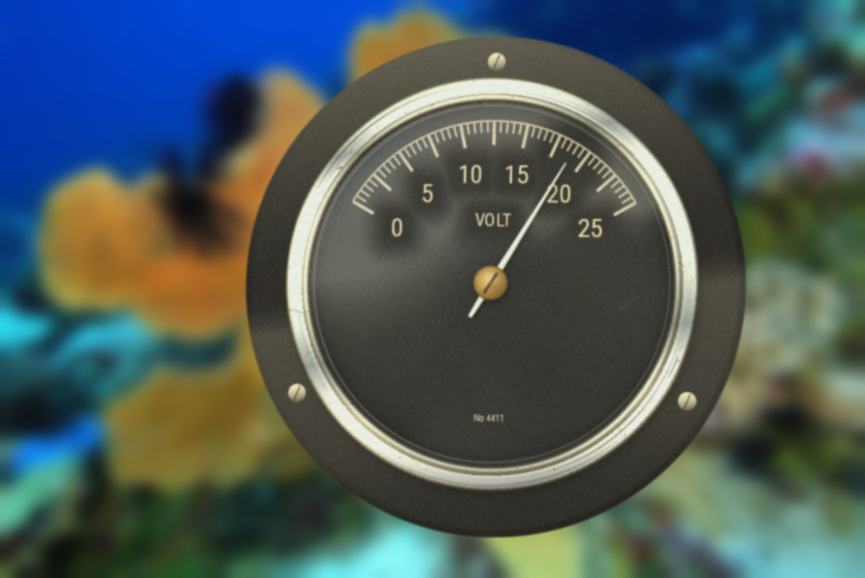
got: 19 V
